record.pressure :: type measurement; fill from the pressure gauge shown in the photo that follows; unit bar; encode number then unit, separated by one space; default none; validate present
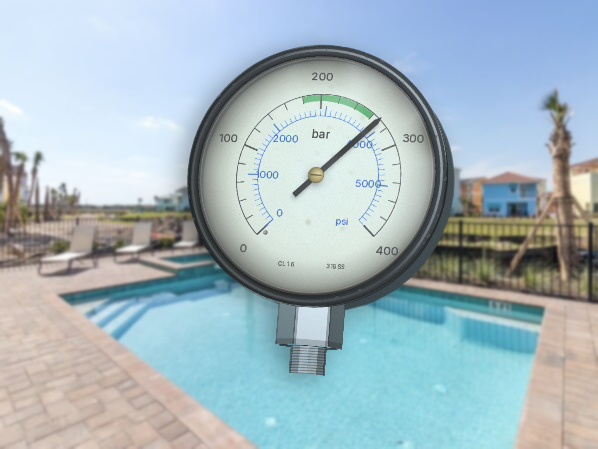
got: 270 bar
